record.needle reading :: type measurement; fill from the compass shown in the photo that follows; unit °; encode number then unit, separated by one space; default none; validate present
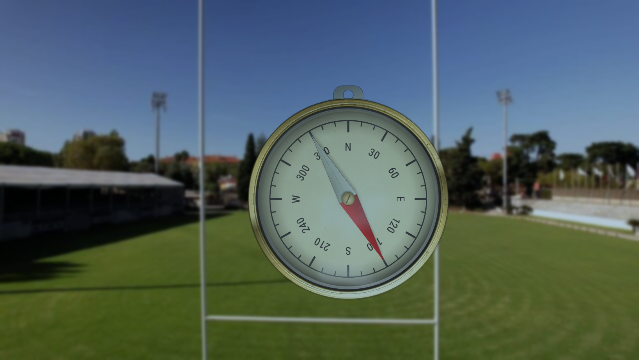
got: 150 °
